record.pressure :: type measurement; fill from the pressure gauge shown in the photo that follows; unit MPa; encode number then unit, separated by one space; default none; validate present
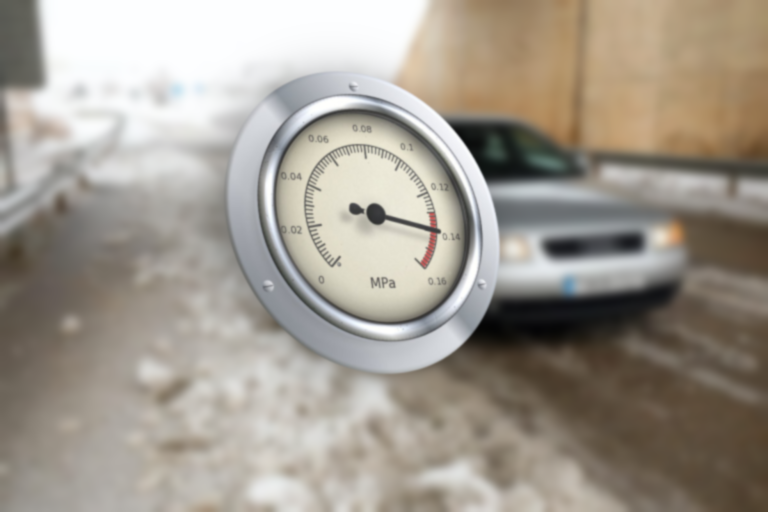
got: 0.14 MPa
